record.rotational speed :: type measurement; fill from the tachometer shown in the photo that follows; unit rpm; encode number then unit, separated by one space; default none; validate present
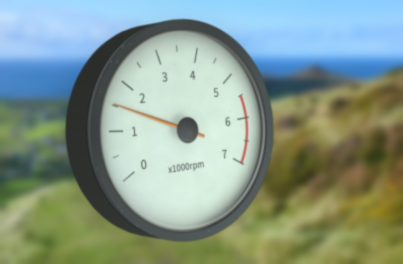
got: 1500 rpm
